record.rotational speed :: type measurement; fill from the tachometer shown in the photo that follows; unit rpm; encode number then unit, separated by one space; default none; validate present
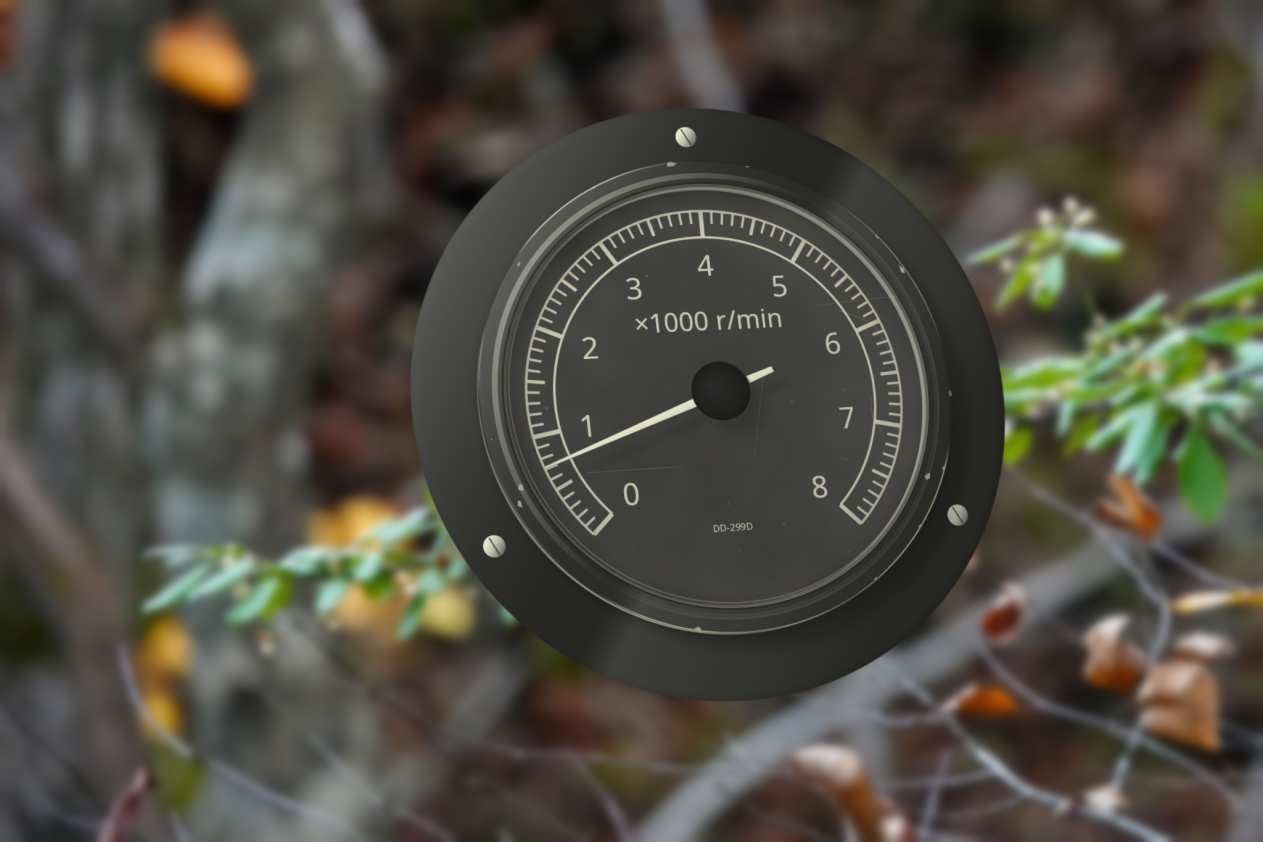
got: 700 rpm
